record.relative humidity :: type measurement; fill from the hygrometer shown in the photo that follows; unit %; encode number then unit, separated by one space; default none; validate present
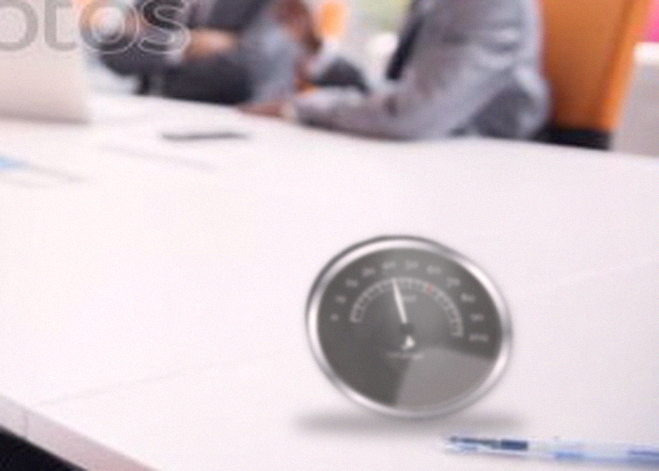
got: 40 %
